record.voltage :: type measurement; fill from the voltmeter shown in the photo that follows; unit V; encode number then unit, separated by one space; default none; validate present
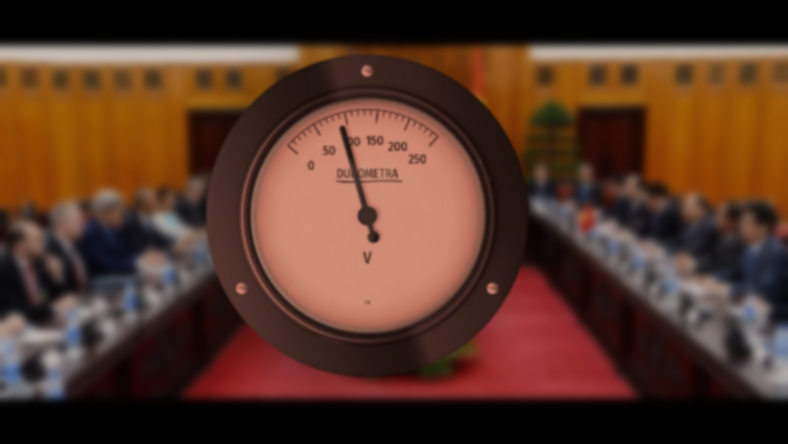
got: 90 V
